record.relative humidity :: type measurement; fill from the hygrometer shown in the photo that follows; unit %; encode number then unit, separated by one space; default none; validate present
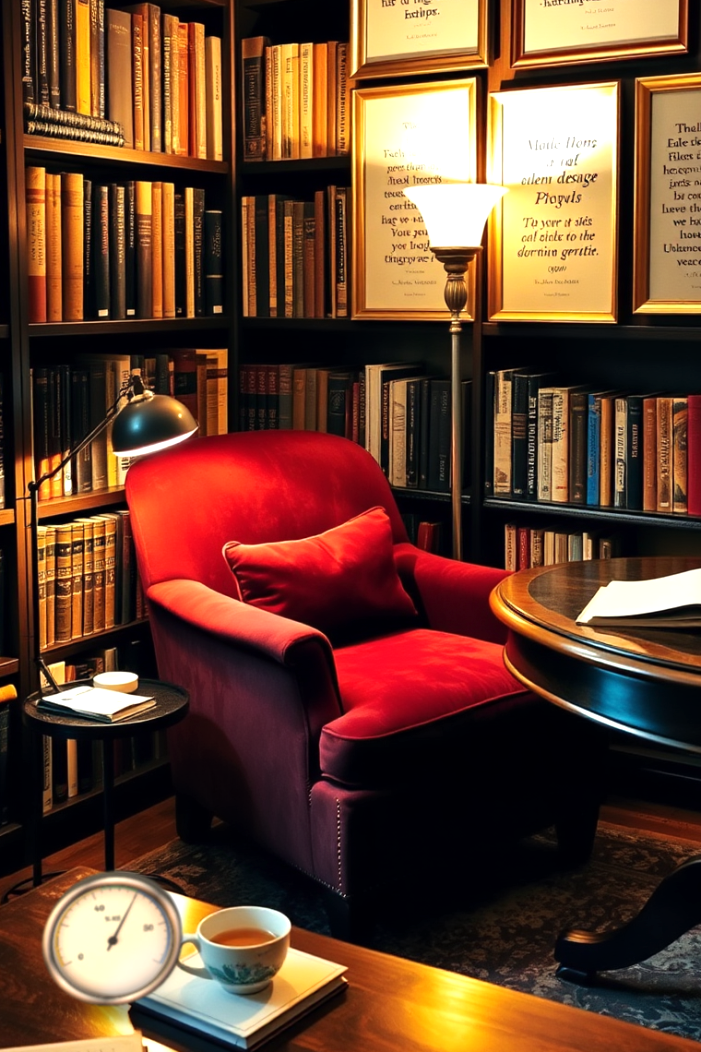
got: 60 %
